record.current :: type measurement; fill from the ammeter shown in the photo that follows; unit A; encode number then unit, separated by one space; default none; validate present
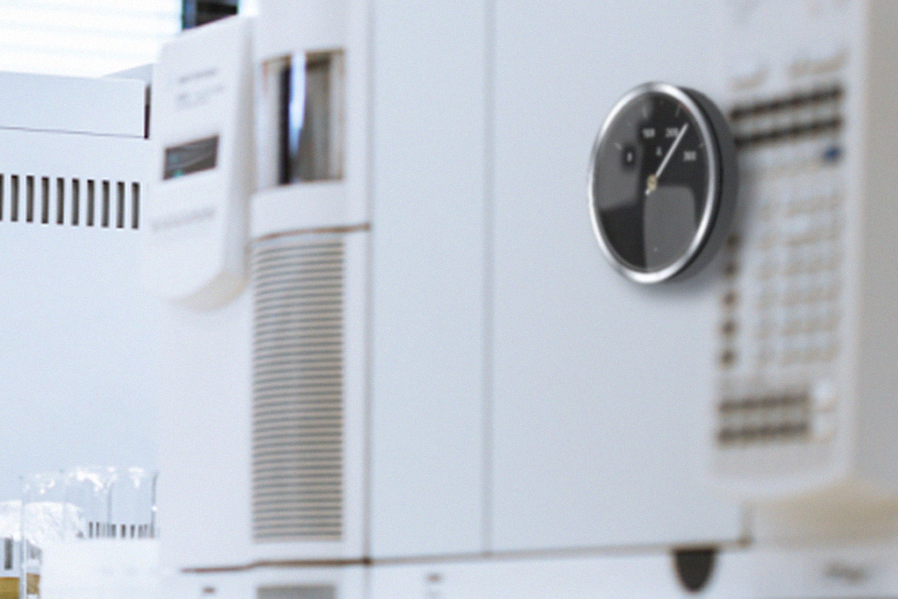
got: 250 A
